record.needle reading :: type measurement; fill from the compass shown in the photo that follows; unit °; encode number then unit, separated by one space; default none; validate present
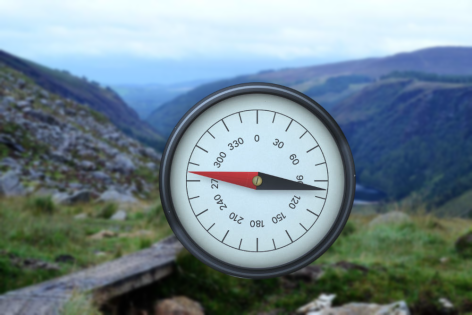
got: 277.5 °
